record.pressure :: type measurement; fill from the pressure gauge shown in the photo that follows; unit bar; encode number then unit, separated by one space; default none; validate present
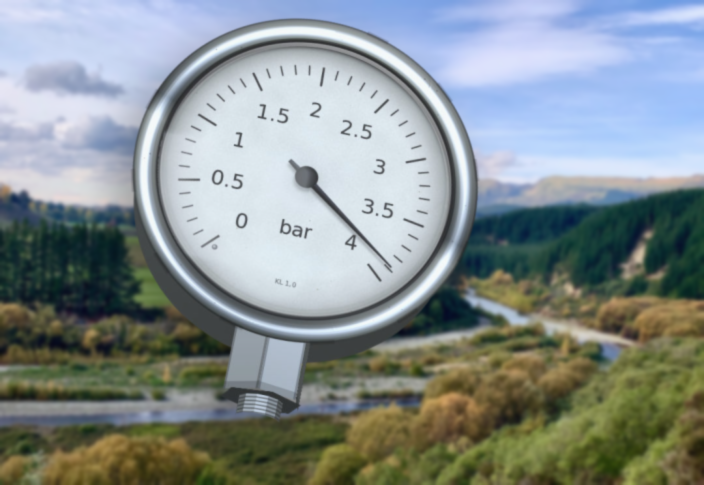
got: 3.9 bar
